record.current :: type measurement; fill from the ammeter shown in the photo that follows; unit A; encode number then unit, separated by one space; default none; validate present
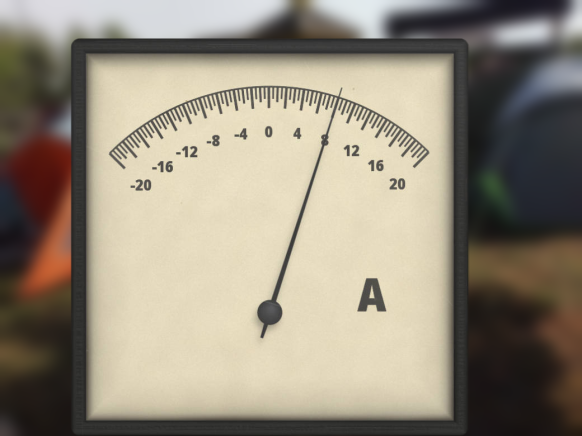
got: 8 A
